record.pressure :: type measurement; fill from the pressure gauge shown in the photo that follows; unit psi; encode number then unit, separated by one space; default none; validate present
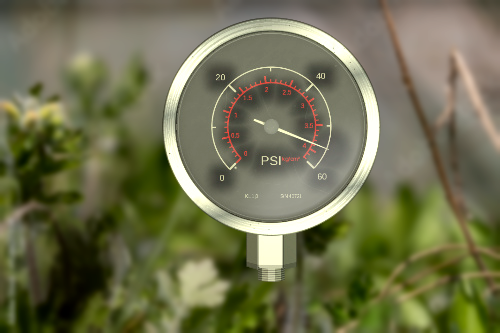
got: 55 psi
